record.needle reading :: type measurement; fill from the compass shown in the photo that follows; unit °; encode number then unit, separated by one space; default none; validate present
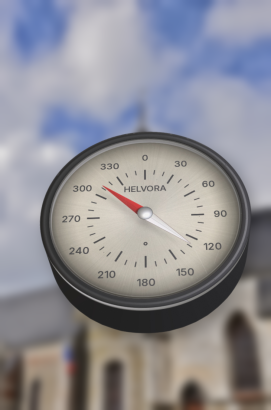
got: 310 °
